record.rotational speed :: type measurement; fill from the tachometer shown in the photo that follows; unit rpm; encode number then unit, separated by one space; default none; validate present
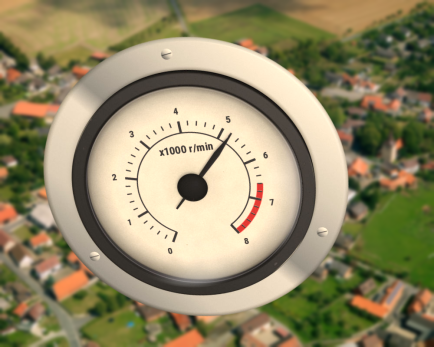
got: 5200 rpm
